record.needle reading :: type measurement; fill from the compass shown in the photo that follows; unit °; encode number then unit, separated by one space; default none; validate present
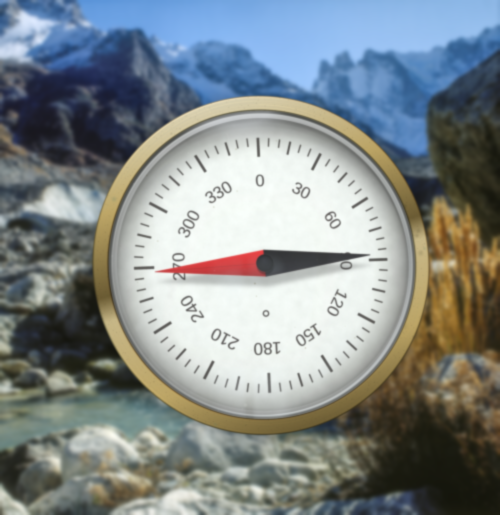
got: 267.5 °
